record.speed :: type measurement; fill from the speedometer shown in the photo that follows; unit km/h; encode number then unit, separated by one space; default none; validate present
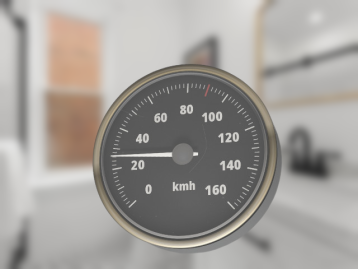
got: 26 km/h
